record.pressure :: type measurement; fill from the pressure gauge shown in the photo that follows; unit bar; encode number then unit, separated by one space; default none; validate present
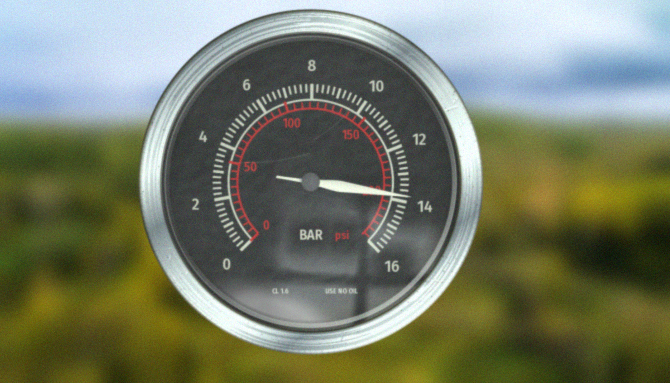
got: 13.8 bar
